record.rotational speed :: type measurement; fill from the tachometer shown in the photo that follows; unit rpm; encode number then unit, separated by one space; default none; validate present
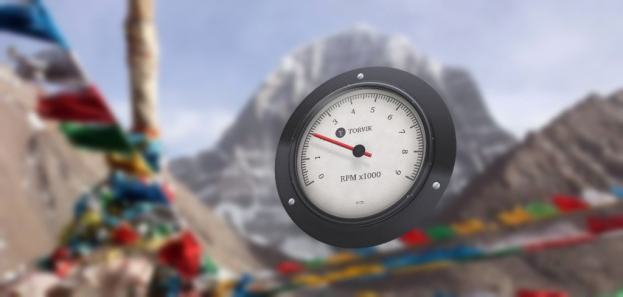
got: 2000 rpm
